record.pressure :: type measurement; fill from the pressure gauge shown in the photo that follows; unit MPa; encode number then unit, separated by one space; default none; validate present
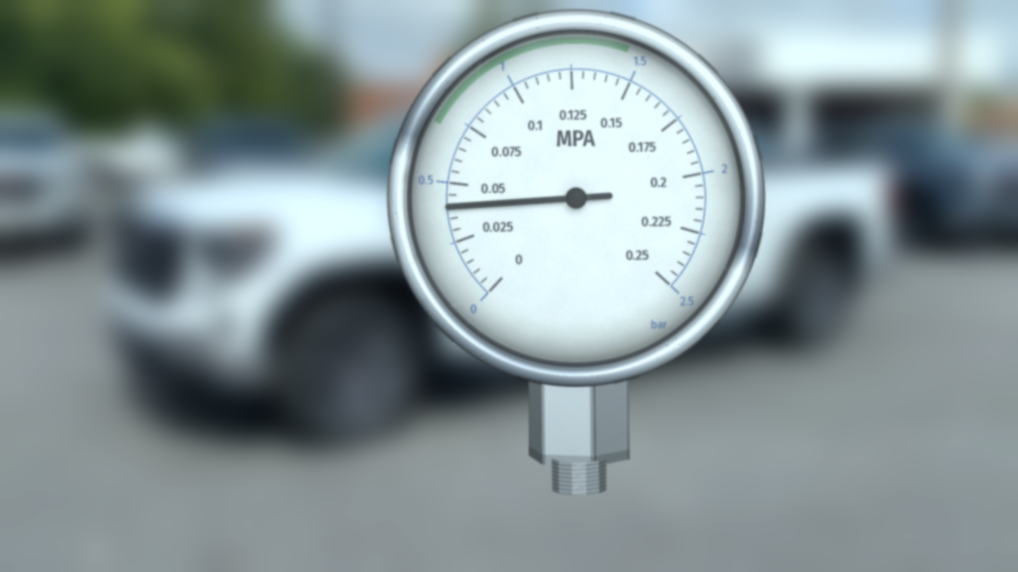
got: 0.04 MPa
